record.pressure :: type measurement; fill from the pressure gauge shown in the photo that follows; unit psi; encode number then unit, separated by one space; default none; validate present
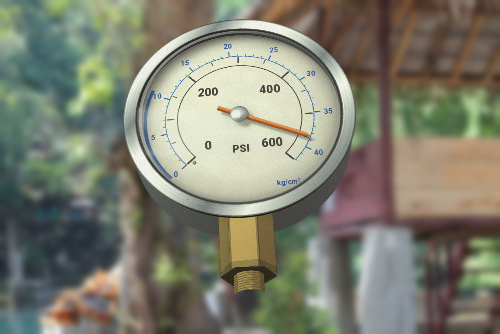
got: 550 psi
